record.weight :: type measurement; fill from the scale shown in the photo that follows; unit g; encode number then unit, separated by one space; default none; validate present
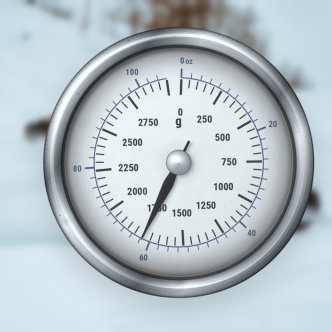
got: 1750 g
